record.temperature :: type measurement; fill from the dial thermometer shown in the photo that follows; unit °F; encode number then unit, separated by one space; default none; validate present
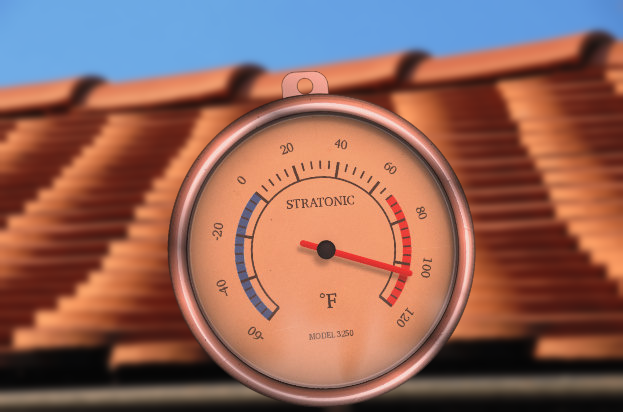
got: 104 °F
